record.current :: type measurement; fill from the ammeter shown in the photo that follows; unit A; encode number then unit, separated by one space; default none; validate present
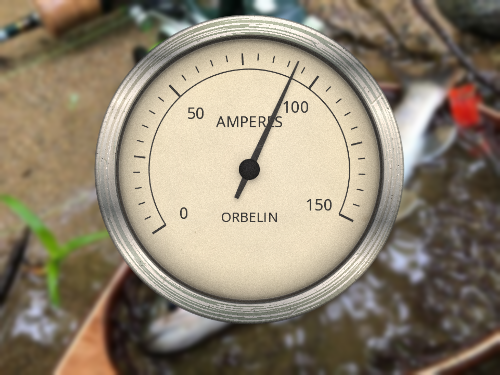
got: 92.5 A
